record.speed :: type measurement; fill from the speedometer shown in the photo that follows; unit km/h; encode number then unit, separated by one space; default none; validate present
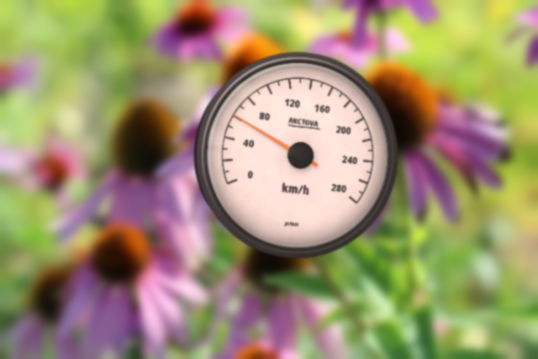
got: 60 km/h
